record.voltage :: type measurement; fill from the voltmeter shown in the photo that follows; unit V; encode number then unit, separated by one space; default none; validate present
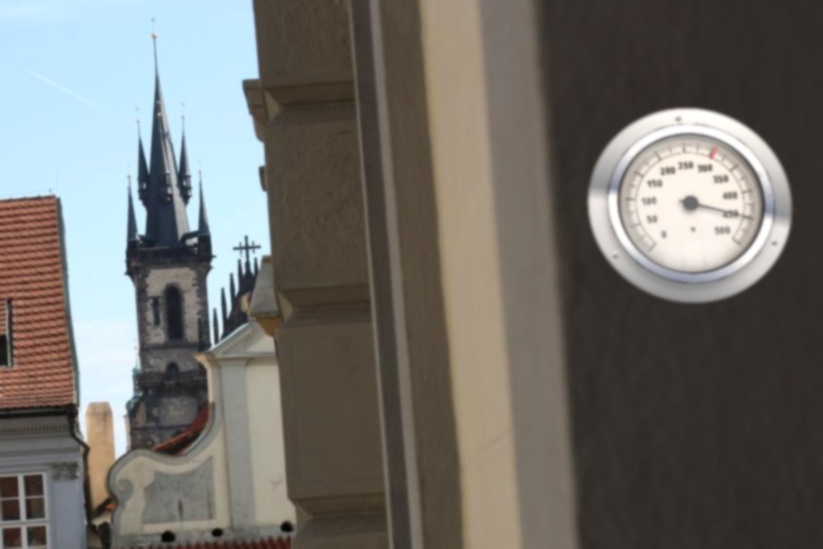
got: 450 V
